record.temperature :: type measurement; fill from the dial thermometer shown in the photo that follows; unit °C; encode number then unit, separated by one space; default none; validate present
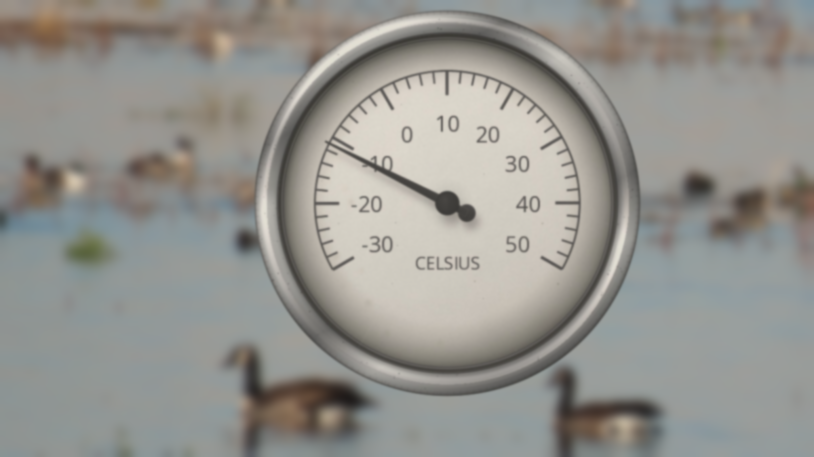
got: -11 °C
